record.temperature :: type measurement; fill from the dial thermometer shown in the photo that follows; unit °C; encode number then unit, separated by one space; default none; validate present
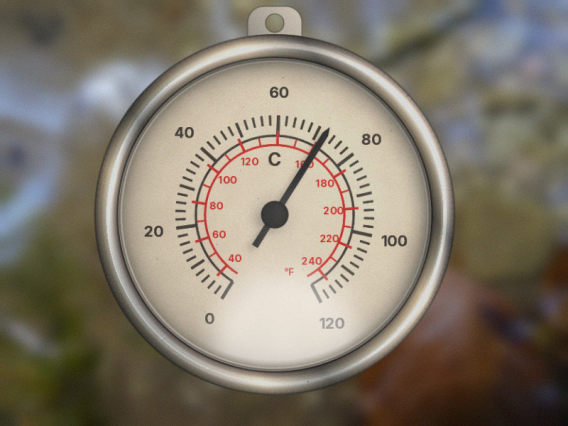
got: 72 °C
